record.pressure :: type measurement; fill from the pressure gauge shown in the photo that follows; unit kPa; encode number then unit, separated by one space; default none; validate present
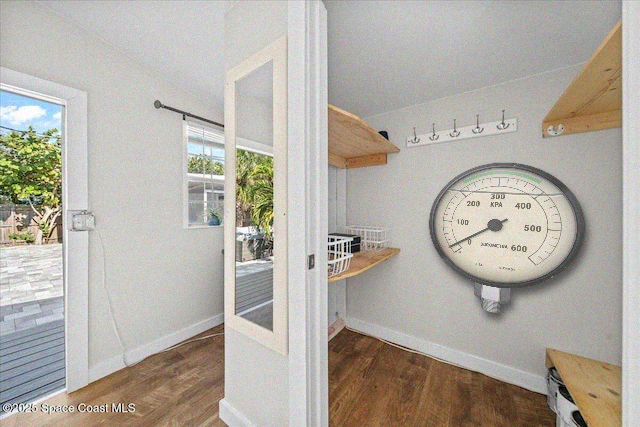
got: 20 kPa
